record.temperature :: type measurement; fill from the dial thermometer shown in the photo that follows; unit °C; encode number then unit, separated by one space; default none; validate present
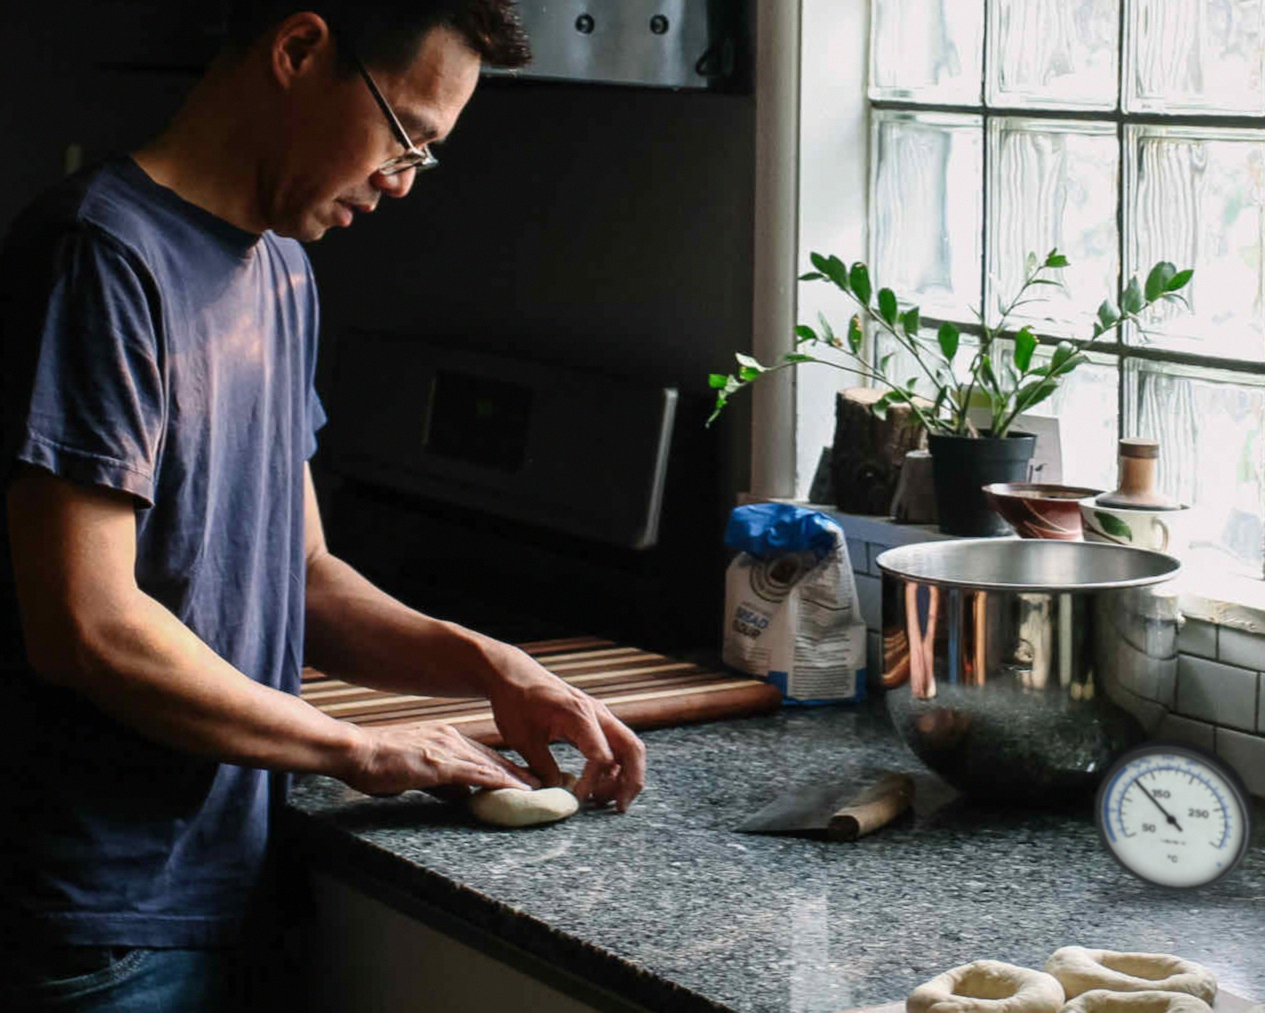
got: 130 °C
